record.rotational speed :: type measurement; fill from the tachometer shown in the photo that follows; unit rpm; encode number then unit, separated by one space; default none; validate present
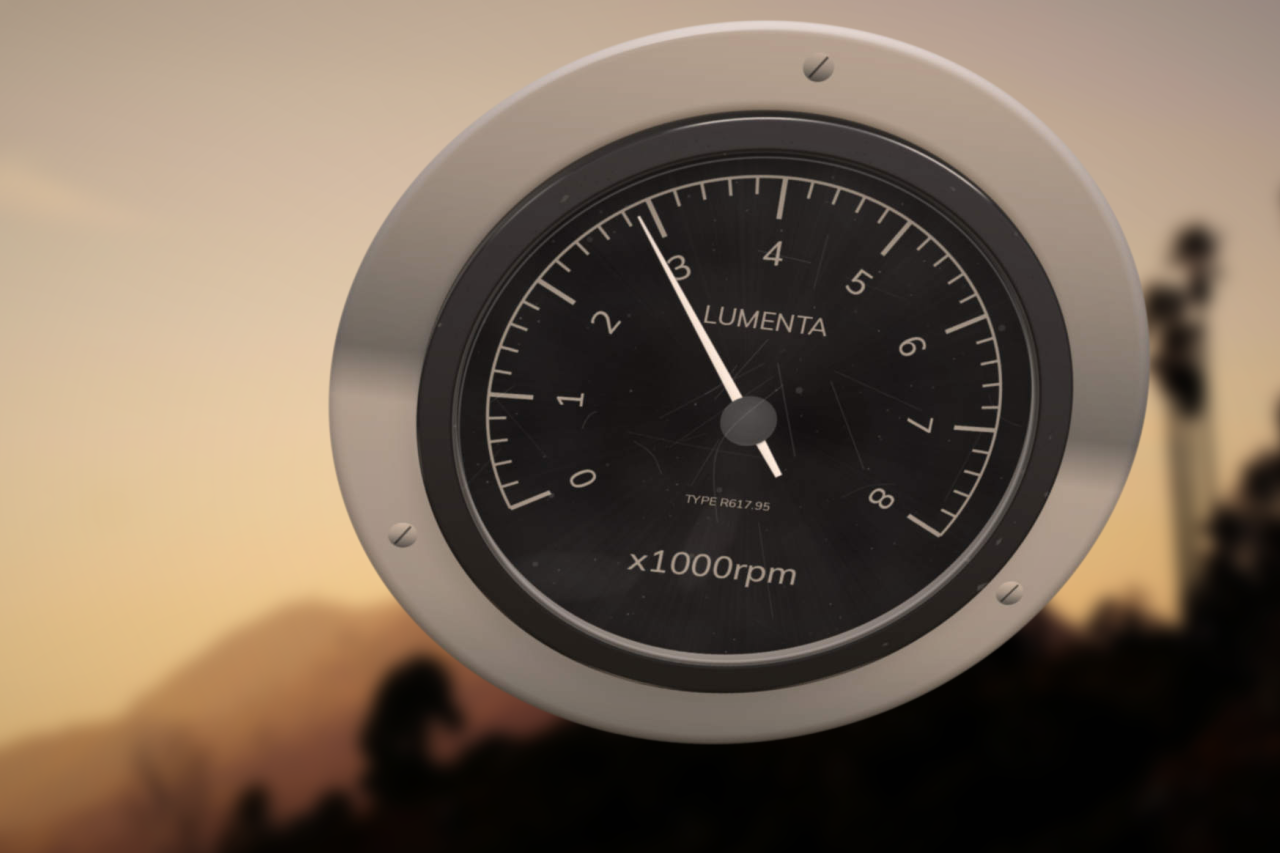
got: 2900 rpm
